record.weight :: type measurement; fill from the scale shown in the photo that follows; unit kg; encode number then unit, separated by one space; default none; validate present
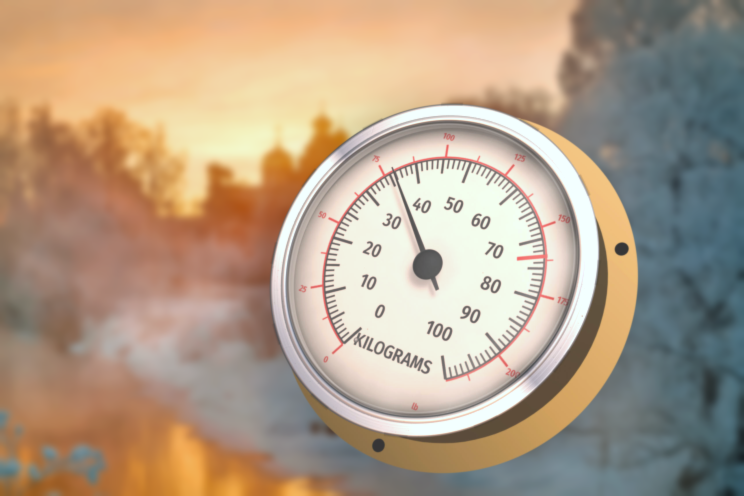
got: 36 kg
